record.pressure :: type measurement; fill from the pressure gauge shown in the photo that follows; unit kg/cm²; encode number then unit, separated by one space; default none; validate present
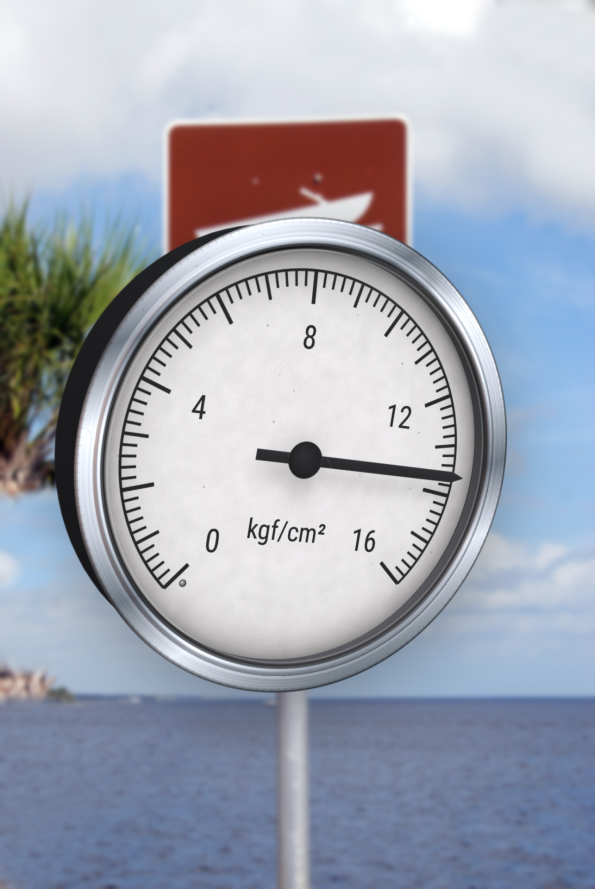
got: 13.6 kg/cm²
